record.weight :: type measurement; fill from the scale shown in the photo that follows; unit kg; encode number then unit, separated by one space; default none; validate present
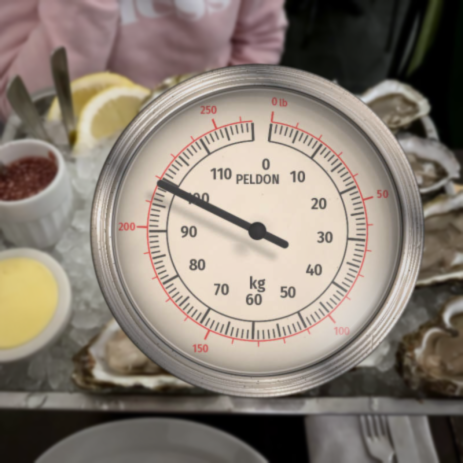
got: 99 kg
